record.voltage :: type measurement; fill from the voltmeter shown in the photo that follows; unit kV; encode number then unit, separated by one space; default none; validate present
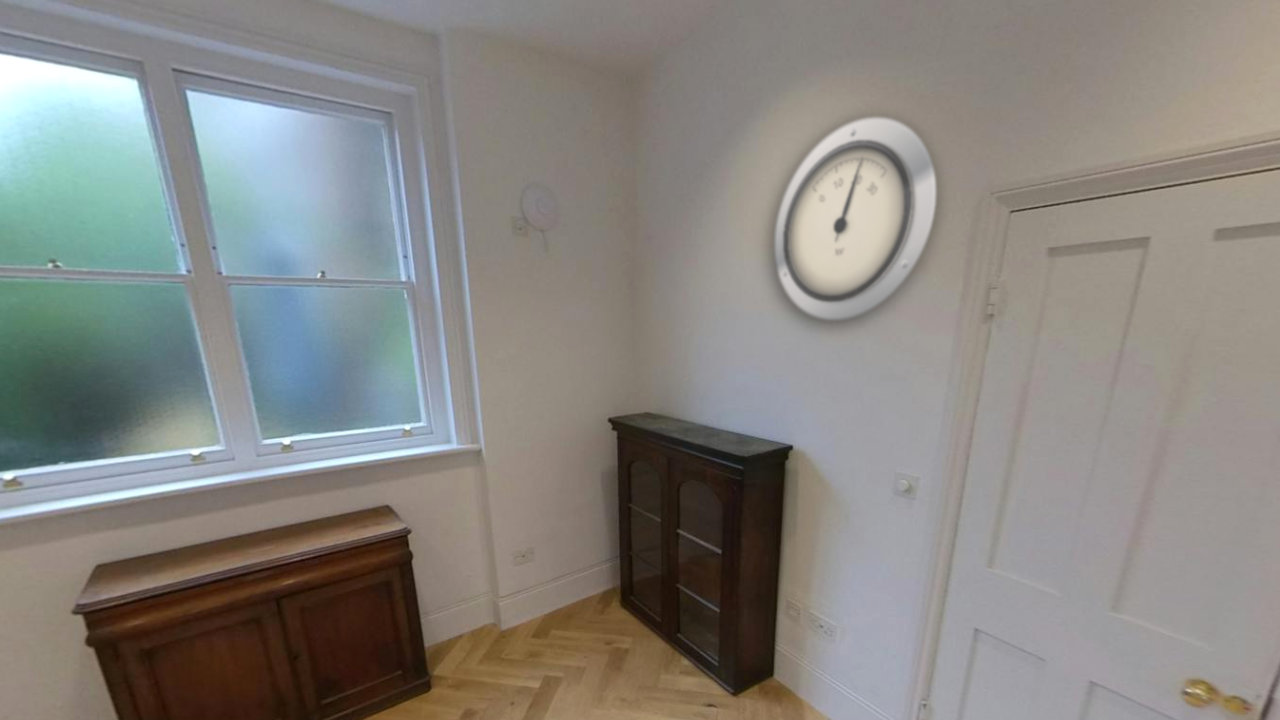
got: 20 kV
